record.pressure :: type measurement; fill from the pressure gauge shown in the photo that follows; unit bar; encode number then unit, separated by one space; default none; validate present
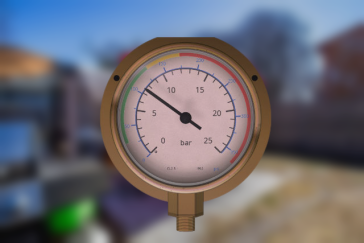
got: 7.5 bar
